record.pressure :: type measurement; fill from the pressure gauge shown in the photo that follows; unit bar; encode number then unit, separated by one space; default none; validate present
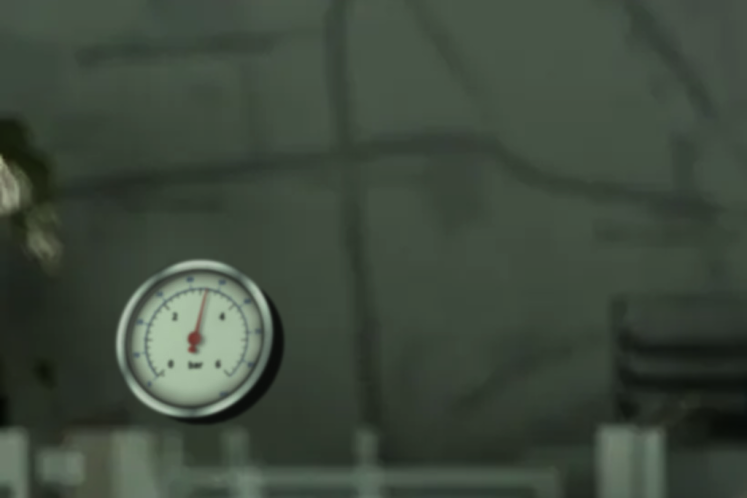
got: 3.2 bar
